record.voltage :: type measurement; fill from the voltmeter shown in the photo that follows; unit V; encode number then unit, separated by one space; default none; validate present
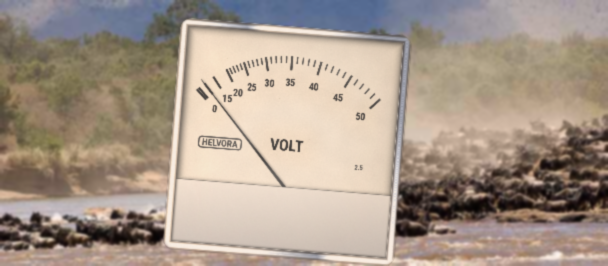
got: 10 V
